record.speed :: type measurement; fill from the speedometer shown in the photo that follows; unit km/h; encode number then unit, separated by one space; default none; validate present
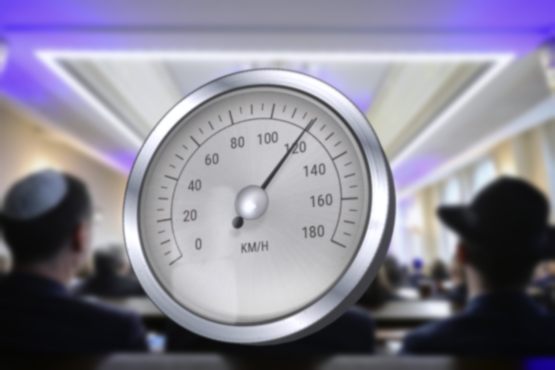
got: 120 km/h
